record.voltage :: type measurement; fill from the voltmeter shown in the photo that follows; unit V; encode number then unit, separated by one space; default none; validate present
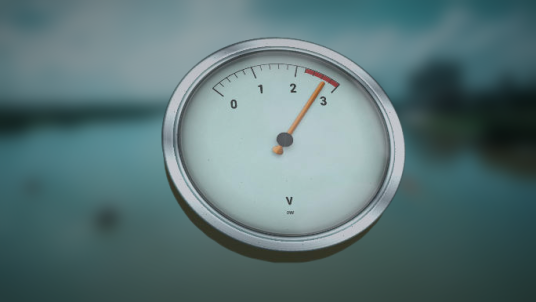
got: 2.7 V
